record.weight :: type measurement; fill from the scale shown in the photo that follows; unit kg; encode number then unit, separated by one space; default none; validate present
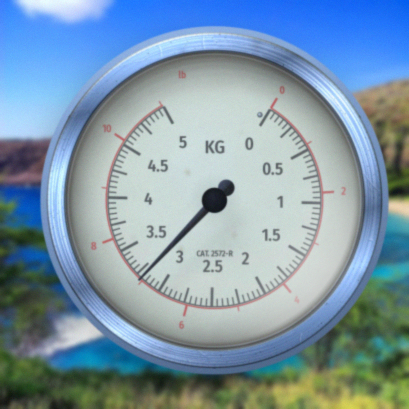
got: 3.2 kg
